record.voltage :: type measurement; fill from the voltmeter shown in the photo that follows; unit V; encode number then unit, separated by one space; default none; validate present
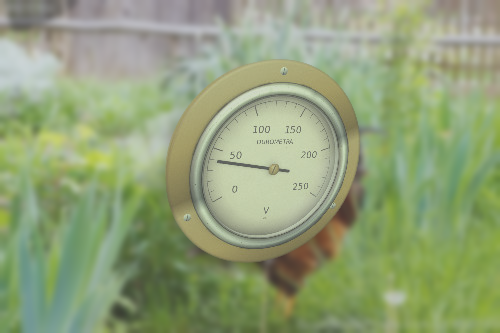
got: 40 V
